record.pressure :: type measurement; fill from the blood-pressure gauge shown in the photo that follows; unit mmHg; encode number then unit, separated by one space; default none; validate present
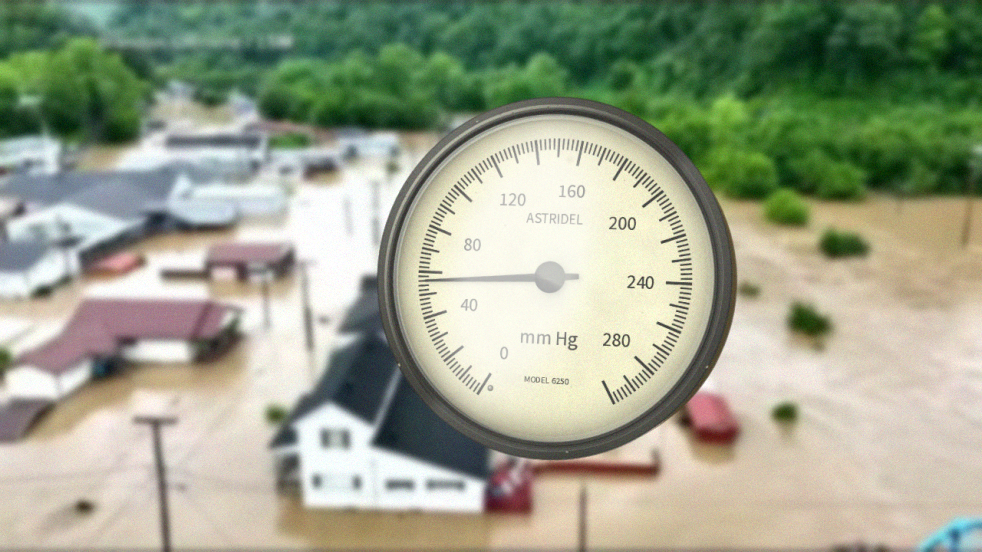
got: 56 mmHg
